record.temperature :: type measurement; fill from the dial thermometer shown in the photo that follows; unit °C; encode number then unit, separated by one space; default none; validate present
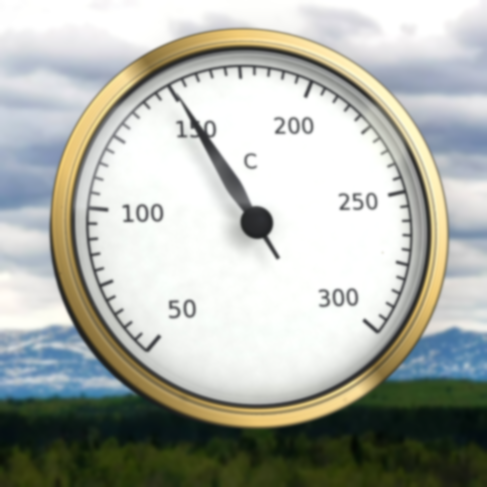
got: 150 °C
